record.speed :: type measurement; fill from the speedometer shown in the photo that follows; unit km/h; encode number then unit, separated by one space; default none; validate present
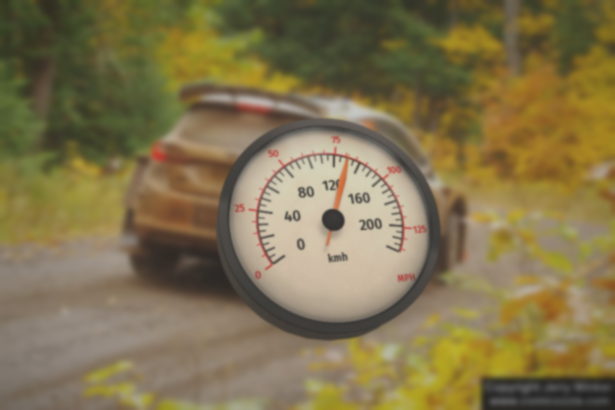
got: 130 km/h
